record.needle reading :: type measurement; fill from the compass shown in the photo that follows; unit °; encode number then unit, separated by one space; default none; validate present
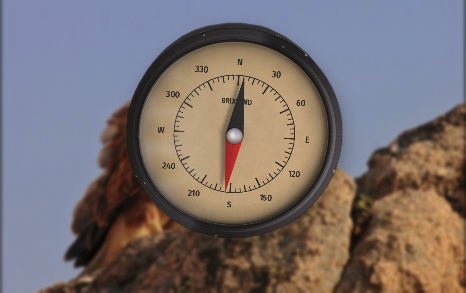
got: 185 °
